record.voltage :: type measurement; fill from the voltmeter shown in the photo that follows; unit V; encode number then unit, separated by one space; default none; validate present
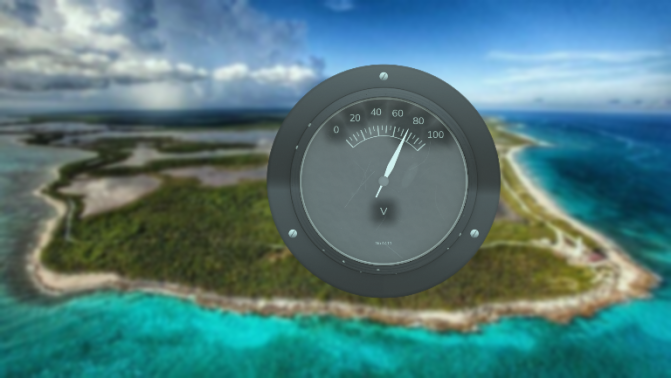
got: 75 V
